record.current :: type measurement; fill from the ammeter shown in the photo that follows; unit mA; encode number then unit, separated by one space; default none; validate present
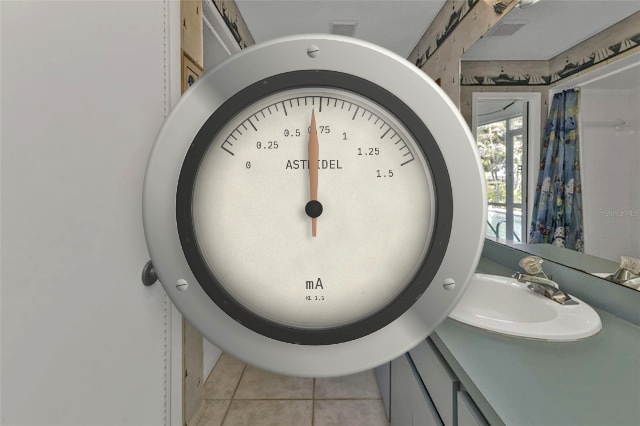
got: 0.7 mA
